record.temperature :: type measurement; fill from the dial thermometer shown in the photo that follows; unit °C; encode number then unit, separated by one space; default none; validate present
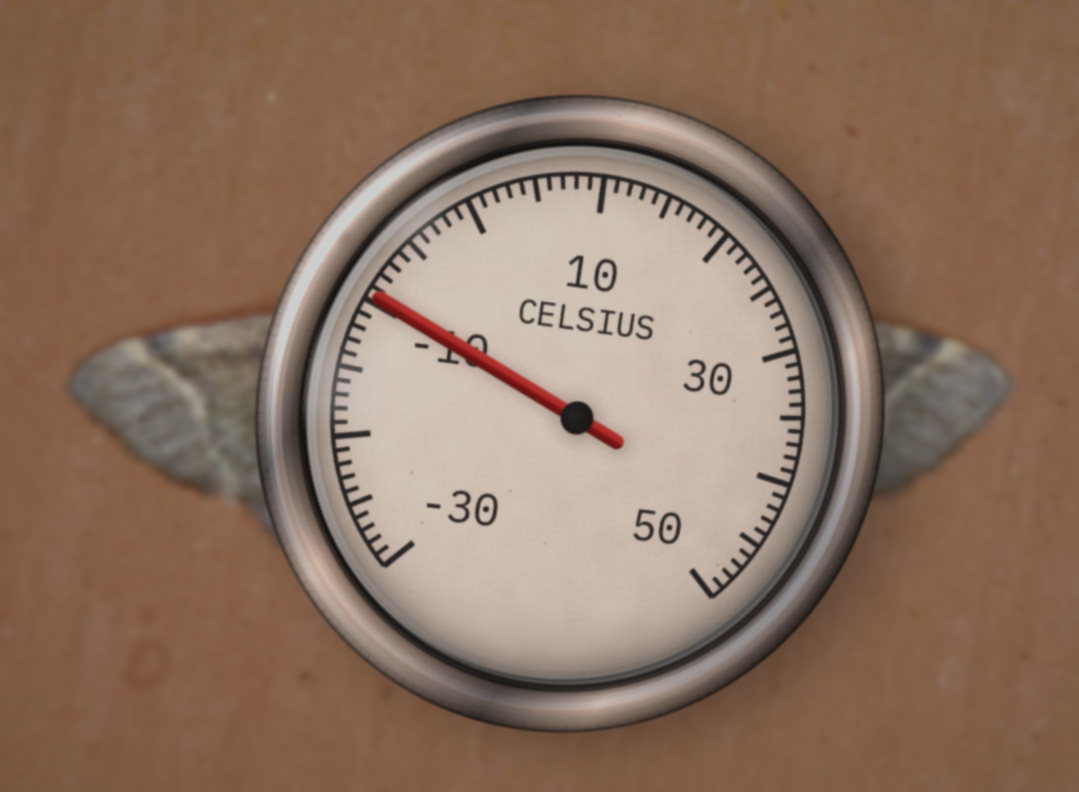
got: -9.5 °C
